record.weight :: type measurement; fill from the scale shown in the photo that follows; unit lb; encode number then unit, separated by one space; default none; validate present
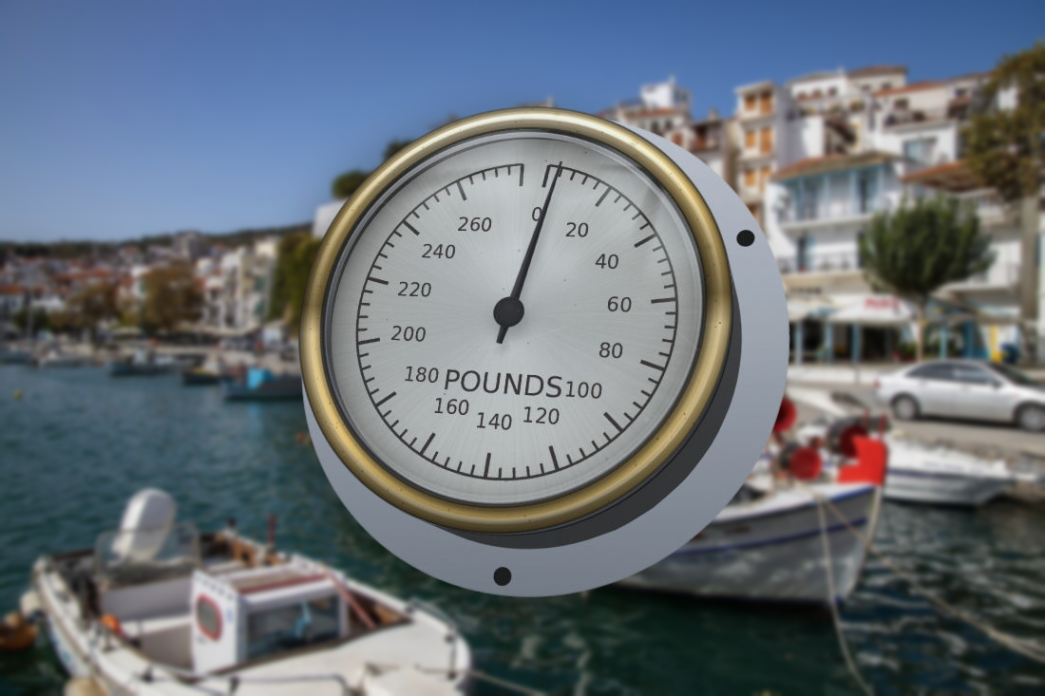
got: 4 lb
